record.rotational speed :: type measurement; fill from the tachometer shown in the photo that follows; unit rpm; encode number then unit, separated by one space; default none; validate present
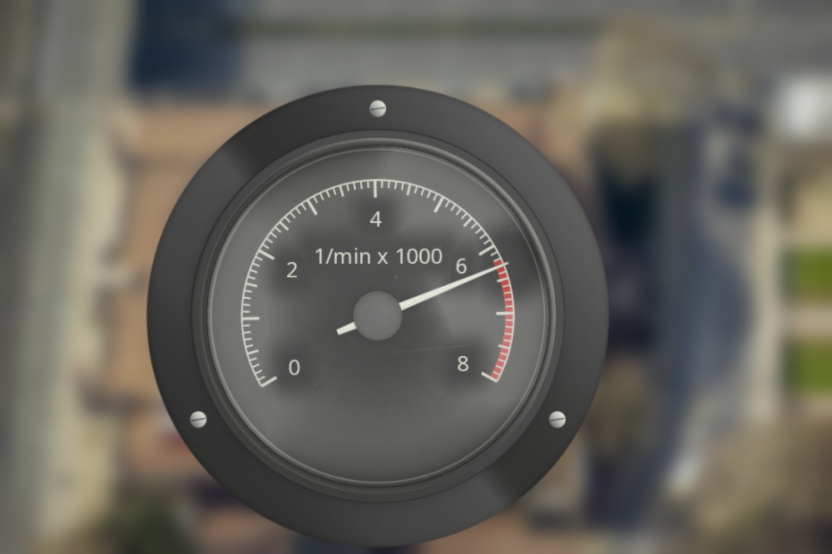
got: 6300 rpm
